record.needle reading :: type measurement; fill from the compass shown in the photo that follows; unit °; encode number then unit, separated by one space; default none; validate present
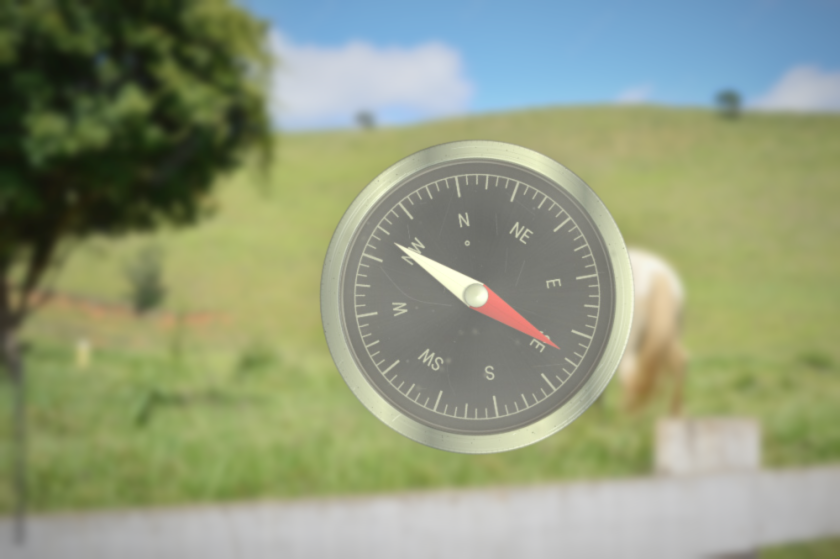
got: 132.5 °
